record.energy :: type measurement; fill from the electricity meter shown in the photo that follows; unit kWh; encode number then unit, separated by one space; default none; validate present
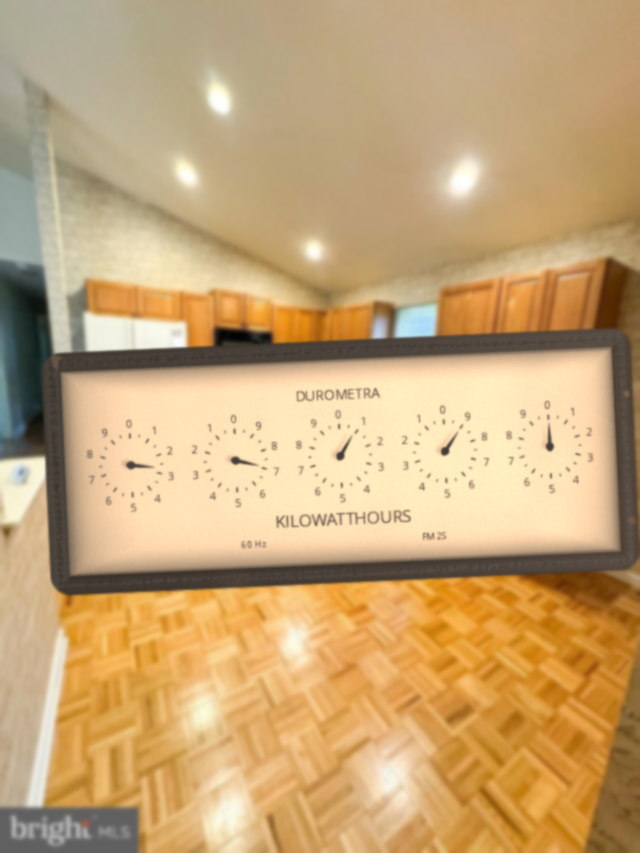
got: 27090 kWh
